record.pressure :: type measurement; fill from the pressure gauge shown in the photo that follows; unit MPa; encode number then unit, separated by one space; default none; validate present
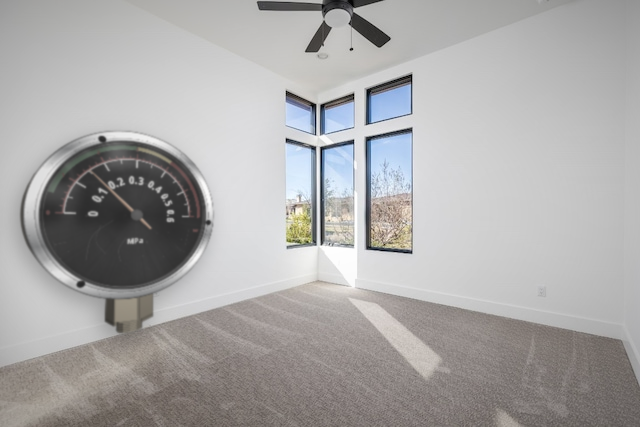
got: 0.15 MPa
